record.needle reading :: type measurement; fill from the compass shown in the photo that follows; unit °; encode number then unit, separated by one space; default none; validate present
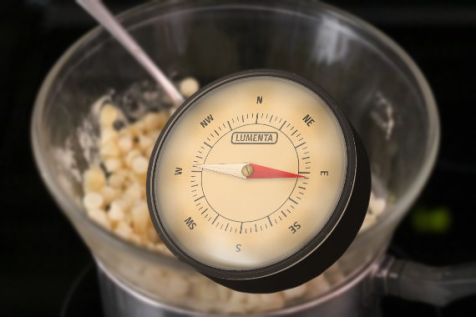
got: 95 °
